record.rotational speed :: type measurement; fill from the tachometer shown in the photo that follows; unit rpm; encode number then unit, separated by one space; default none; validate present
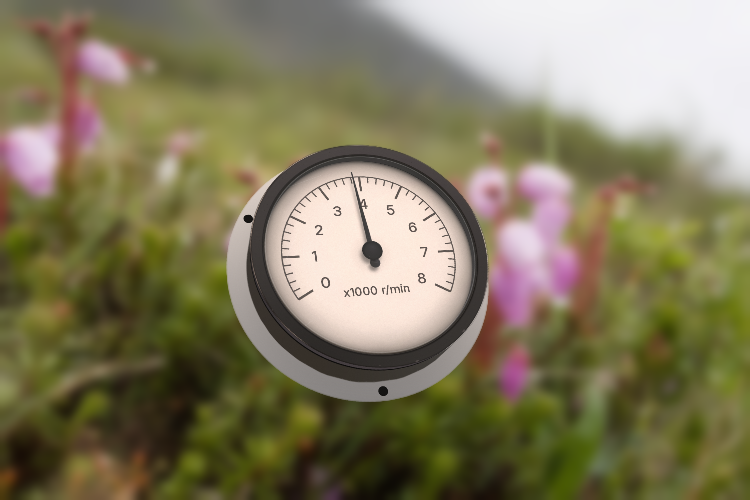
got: 3800 rpm
